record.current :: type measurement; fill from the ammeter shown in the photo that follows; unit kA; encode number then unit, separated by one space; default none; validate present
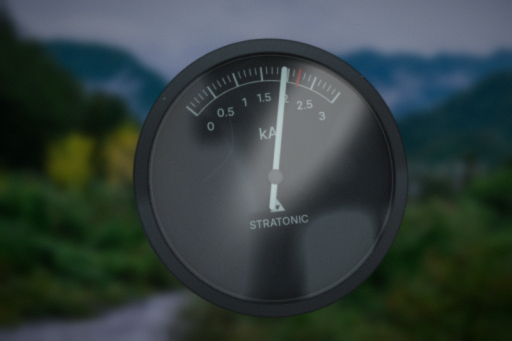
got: 1.9 kA
